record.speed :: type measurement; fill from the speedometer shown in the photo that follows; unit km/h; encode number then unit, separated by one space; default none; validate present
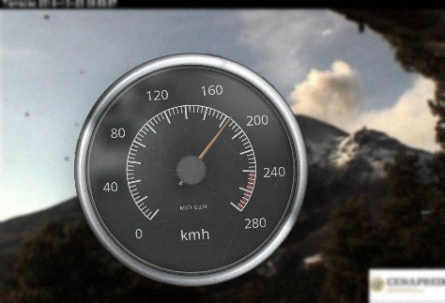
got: 184 km/h
